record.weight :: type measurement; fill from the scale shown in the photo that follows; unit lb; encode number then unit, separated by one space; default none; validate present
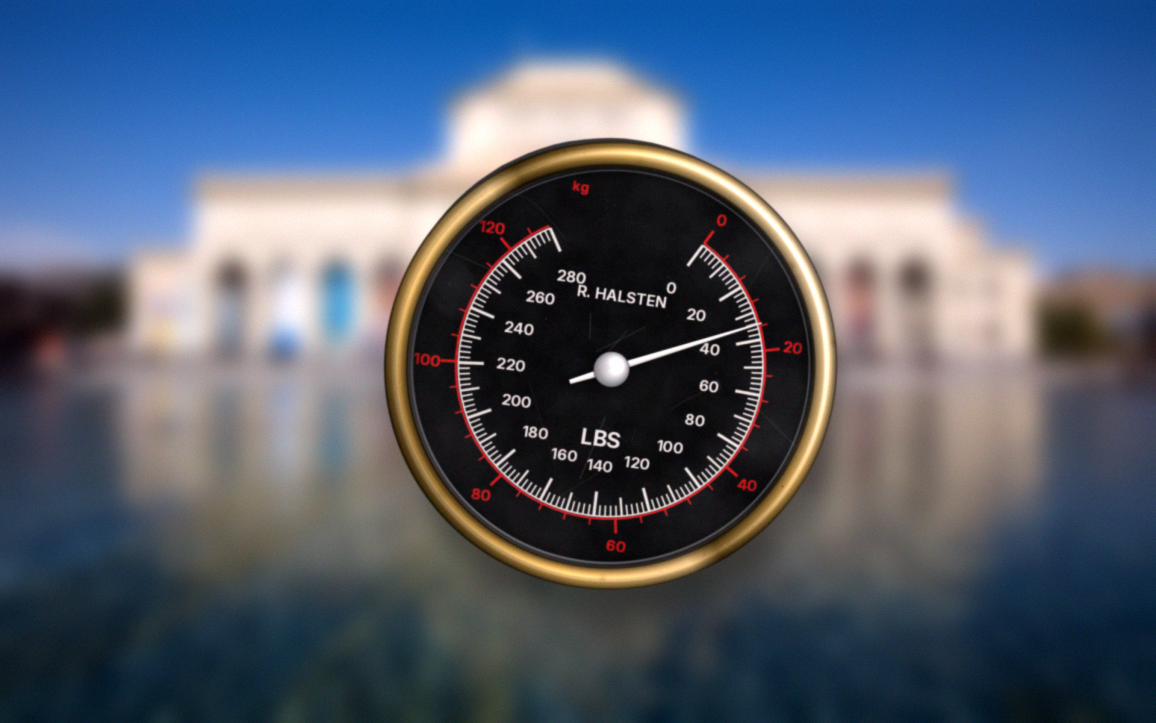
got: 34 lb
